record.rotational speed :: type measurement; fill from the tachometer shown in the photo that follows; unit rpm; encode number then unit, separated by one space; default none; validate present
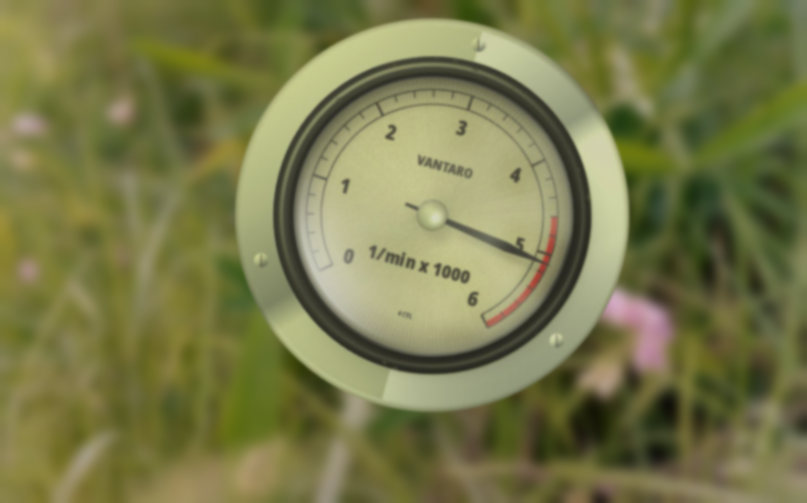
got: 5100 rpm
